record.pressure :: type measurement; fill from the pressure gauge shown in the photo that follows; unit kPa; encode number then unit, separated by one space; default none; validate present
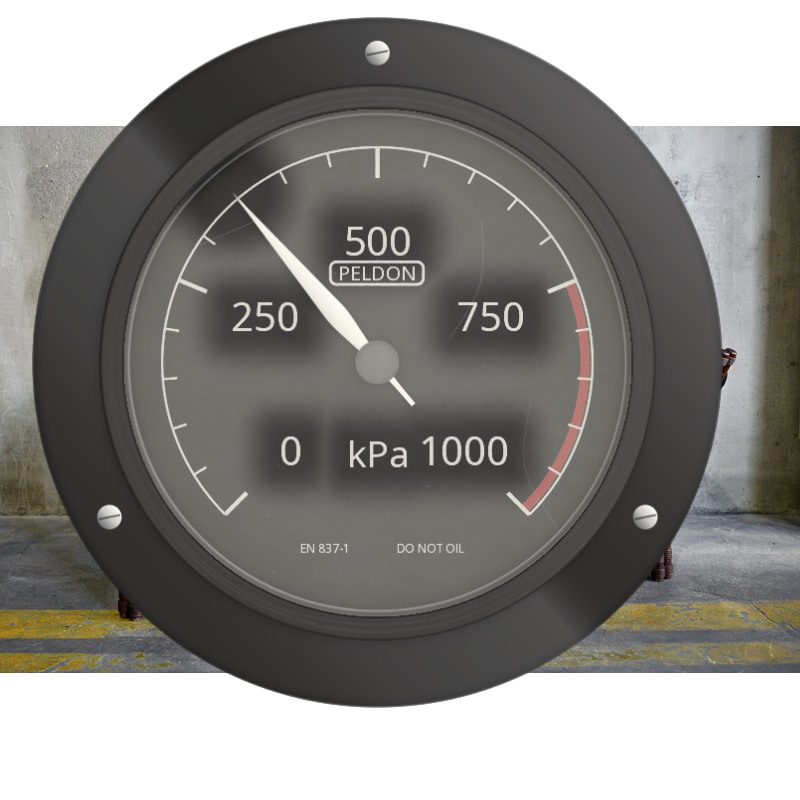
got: 350 kPa
